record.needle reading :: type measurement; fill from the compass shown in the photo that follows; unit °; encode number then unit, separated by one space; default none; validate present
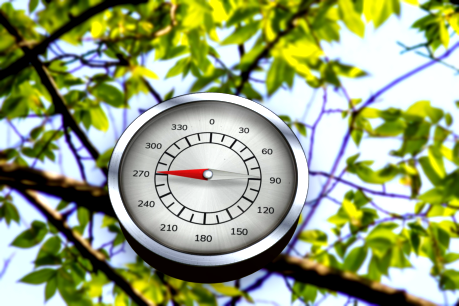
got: 270 °
